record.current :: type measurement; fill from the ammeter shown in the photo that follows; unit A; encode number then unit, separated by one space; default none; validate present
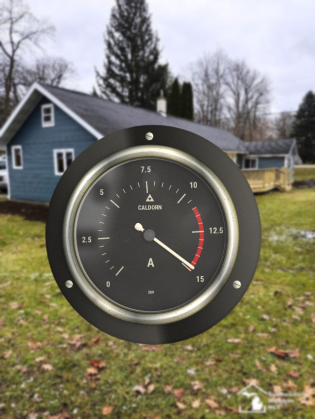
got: 14.75 A
